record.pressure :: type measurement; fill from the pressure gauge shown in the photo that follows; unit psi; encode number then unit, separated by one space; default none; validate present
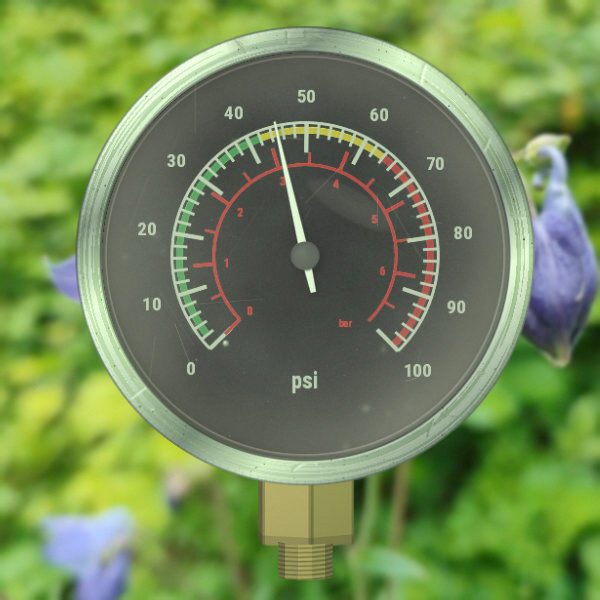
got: 45 psi
